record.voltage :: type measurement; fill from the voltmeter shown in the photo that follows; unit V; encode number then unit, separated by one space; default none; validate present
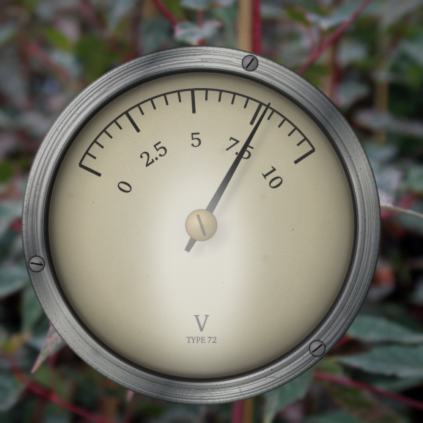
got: 7.75 V
